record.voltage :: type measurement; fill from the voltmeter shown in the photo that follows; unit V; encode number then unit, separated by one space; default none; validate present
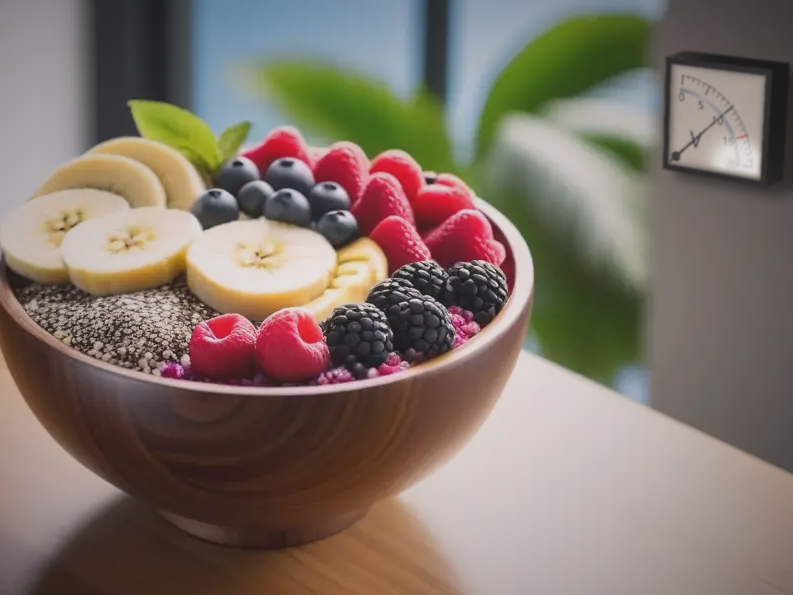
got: 10 V
